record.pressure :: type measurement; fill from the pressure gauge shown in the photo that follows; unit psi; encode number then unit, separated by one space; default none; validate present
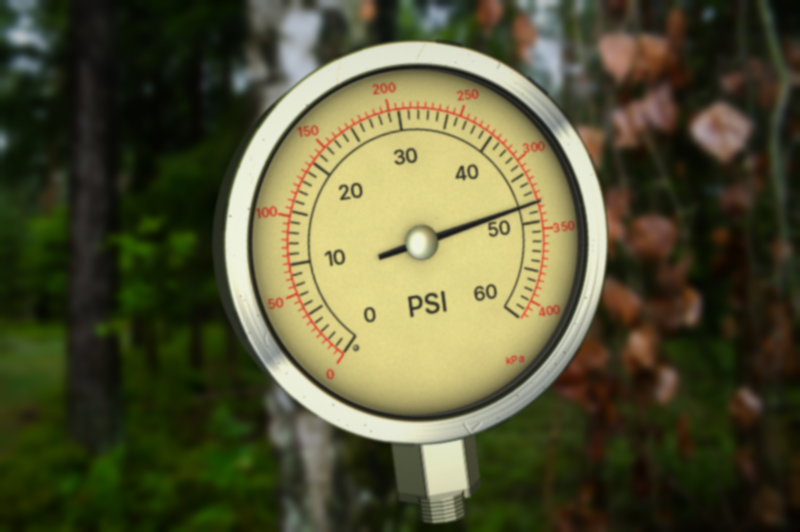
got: 48 psi
